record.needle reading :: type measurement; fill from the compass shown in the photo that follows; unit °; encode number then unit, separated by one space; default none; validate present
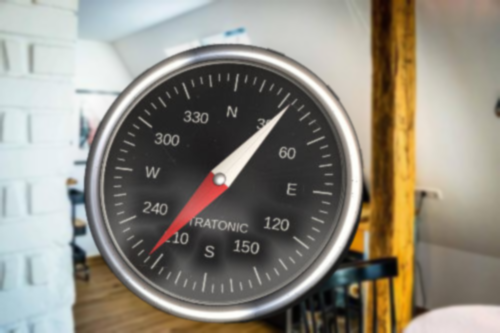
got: 215 °
